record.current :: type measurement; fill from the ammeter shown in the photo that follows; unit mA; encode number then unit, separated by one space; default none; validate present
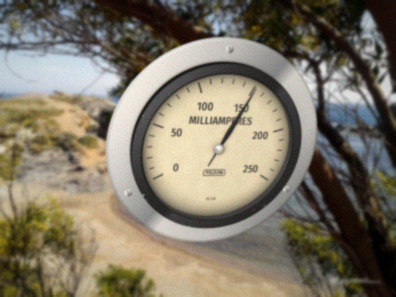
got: 150 mA
